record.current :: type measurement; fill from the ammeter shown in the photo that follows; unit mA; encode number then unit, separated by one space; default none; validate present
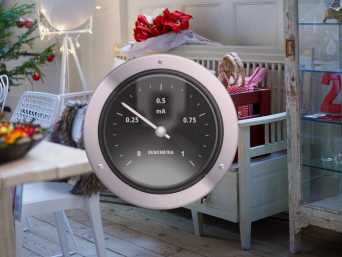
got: 0.3 mA
